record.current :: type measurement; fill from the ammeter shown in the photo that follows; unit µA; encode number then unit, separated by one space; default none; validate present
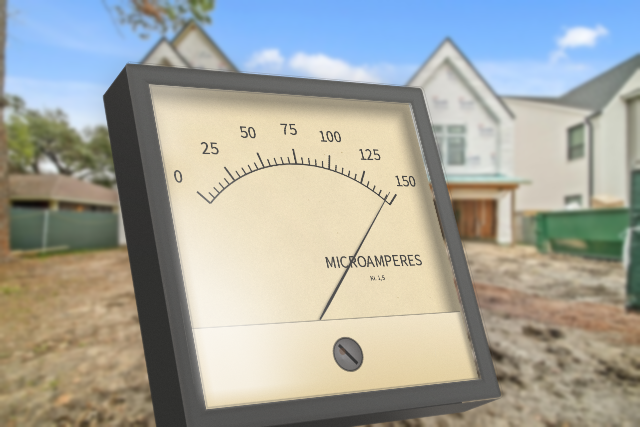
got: 145 µA
